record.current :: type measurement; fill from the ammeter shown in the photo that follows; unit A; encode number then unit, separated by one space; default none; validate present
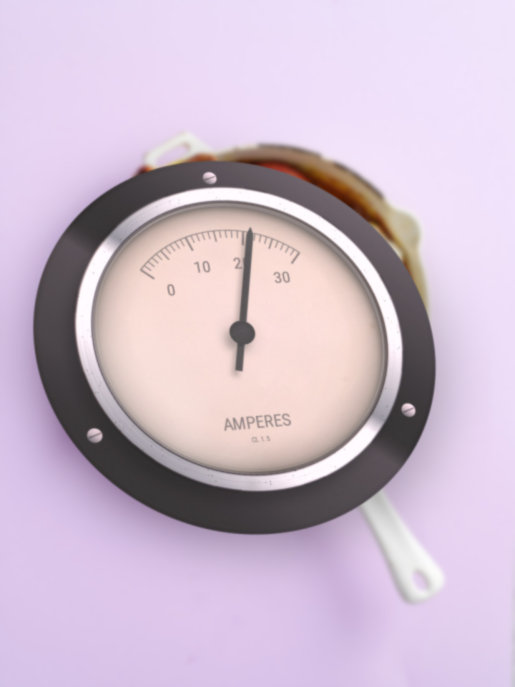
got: 21 A
